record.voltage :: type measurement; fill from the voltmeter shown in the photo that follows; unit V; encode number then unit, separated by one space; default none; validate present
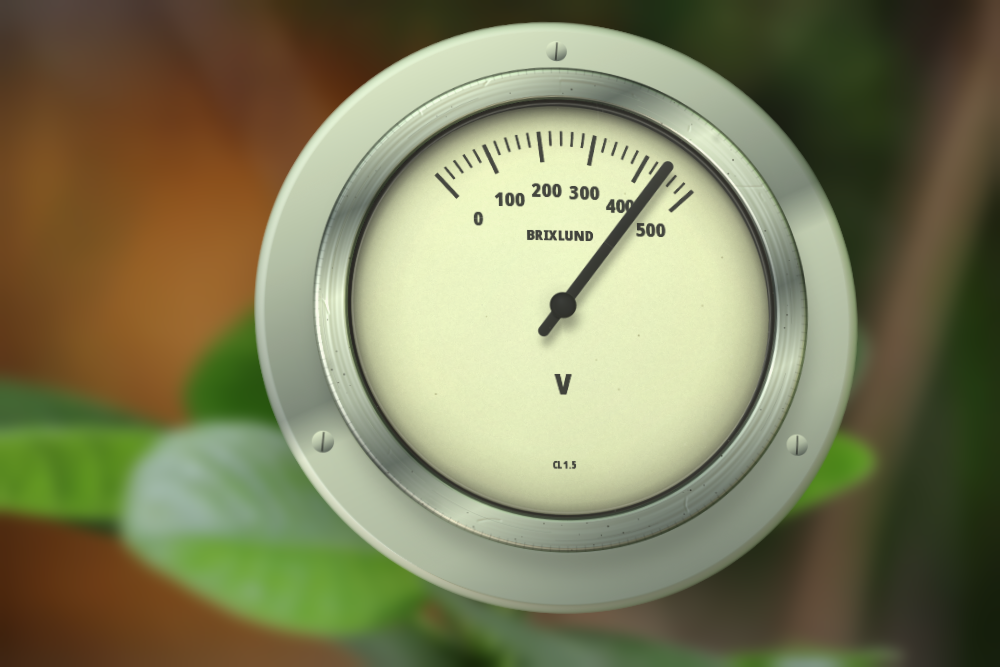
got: 440 V
